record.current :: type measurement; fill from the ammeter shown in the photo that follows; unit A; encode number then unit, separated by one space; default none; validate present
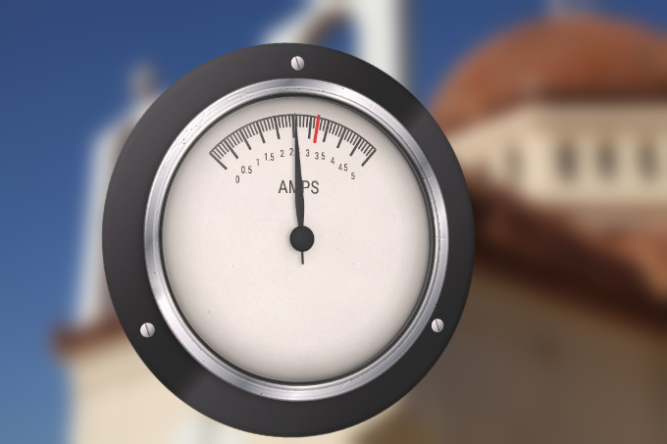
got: 2.5 A
